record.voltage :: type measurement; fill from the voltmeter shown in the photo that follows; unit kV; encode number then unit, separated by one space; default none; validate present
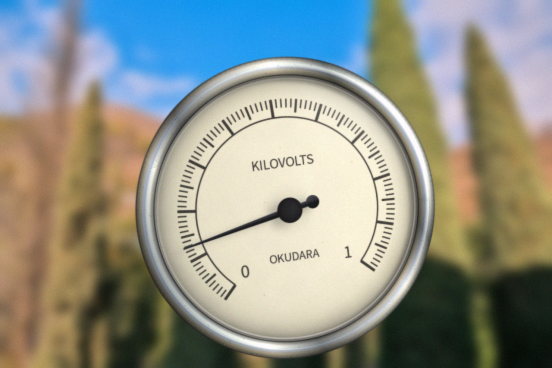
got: 0.13 kV
